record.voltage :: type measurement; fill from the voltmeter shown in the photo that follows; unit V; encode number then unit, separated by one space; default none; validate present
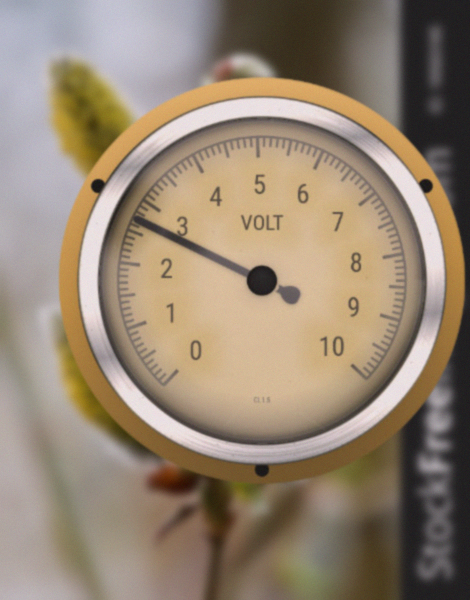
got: 2.7 V
